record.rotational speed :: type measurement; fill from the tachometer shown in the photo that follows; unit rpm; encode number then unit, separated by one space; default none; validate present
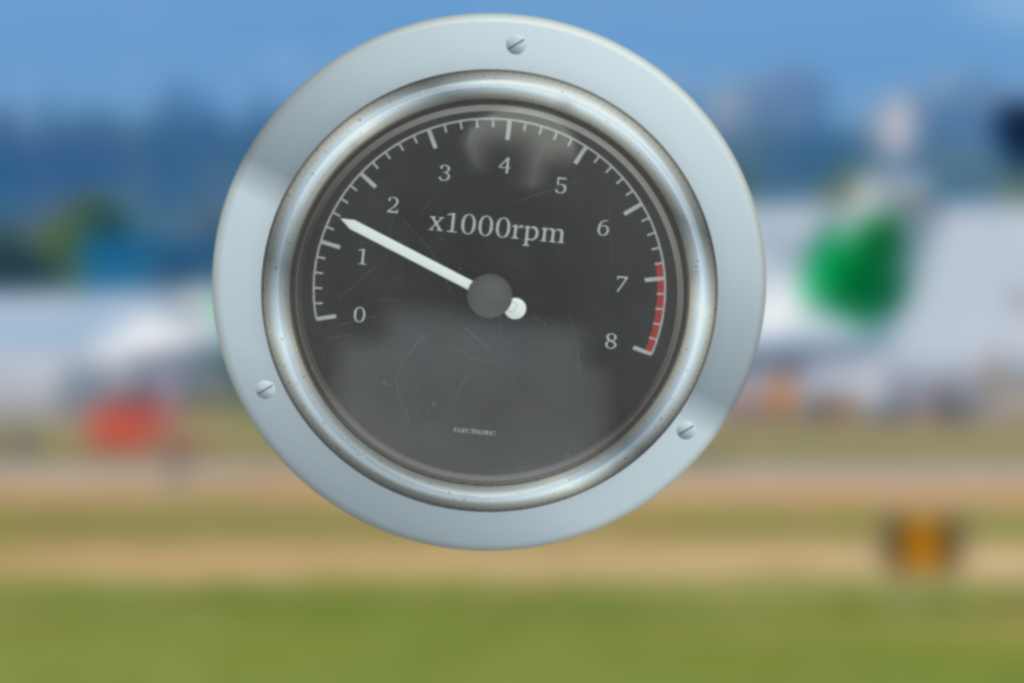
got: 1400 rpm
